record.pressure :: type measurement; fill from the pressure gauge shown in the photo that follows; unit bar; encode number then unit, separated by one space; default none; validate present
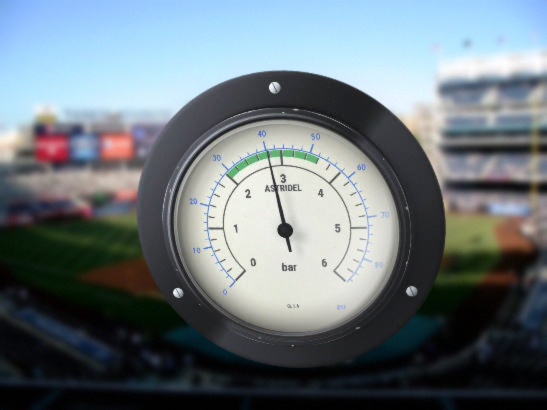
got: 2.8 bar
